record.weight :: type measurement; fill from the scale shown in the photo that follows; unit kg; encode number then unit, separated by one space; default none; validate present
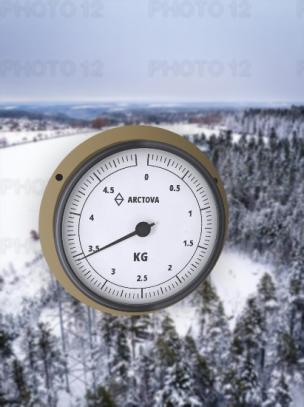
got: 3.45 kg
